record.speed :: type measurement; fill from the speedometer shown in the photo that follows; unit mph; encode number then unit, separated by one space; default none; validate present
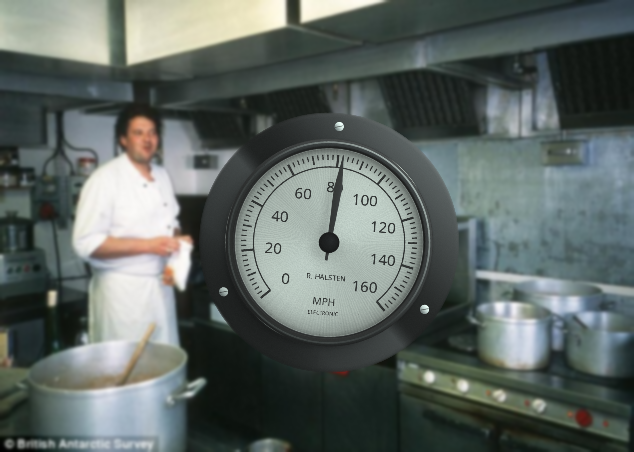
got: 82 mph
